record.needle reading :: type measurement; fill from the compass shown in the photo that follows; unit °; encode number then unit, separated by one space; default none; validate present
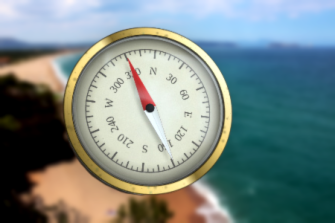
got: 330 °
